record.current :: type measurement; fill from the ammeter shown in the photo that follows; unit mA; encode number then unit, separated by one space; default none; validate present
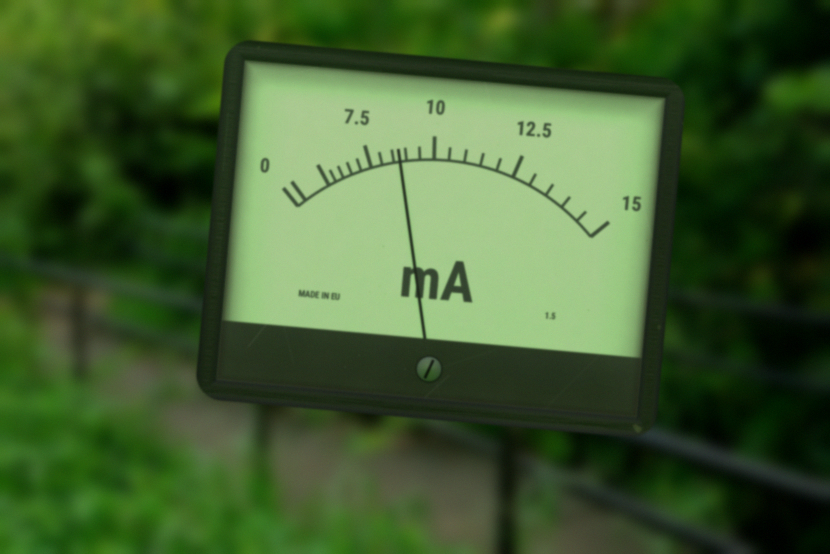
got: 8.75 mA
